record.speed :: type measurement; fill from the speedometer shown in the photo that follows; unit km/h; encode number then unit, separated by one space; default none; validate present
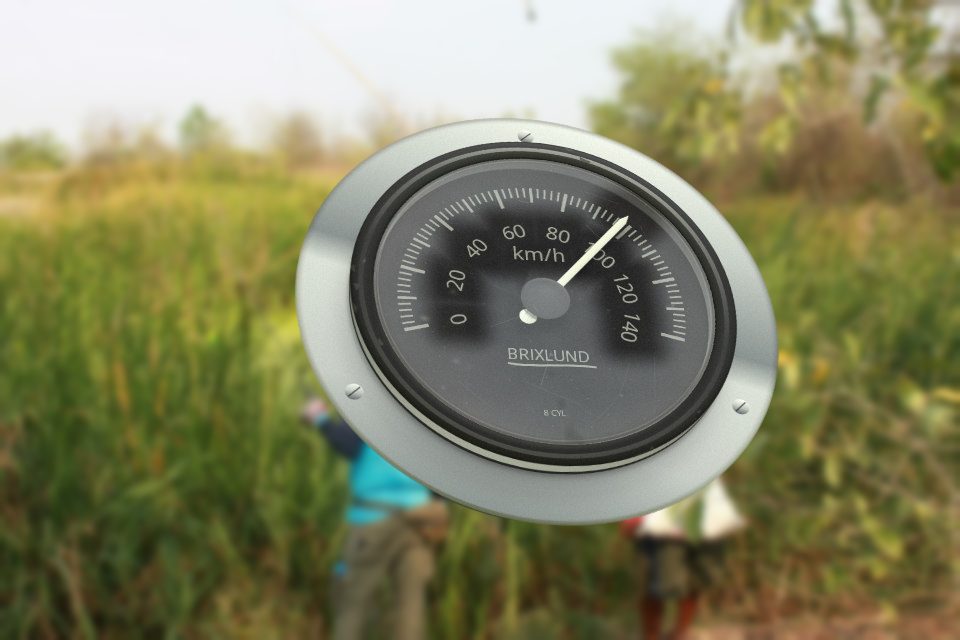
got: 98 km/h
